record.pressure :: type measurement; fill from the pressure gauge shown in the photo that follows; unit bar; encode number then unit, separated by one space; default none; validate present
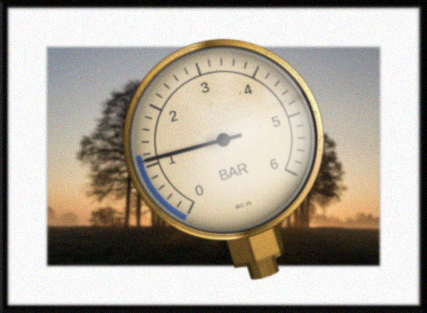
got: 1.1 bar
